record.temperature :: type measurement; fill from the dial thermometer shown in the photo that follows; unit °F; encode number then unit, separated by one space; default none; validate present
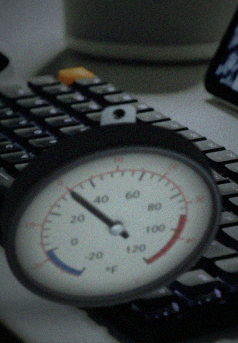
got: 32 °F
